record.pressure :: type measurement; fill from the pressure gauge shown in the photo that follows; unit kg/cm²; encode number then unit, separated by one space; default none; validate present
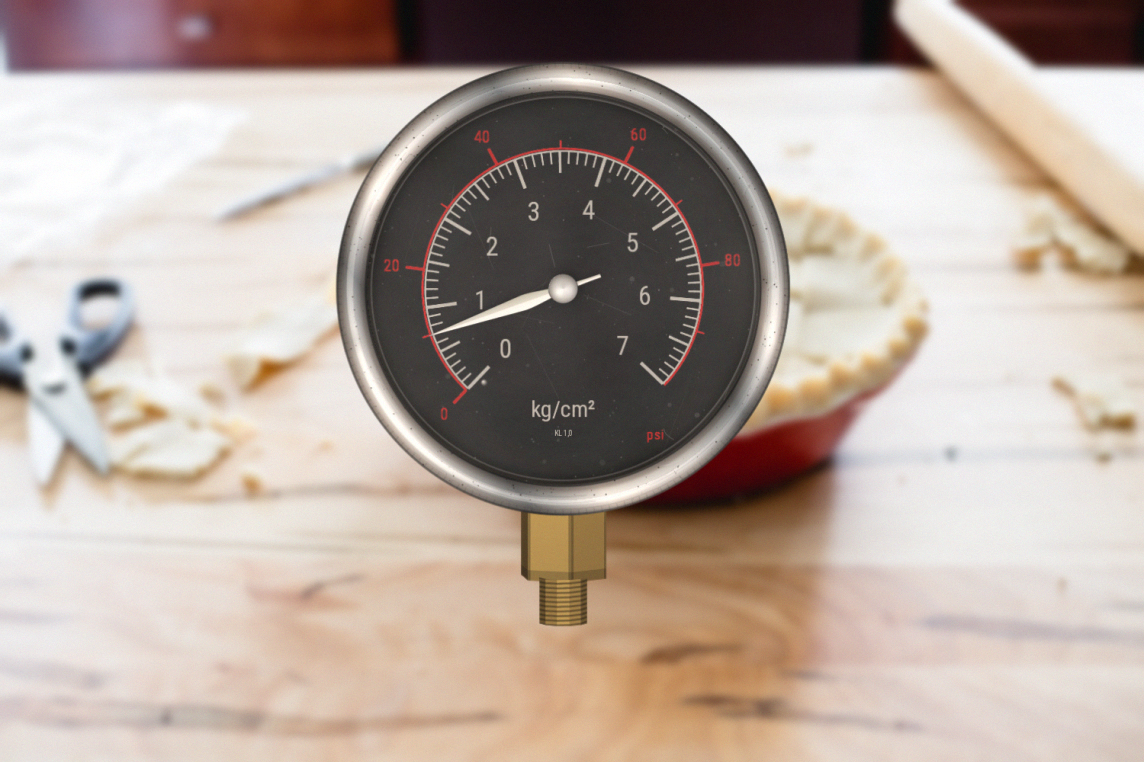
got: 0.7 kg/cm²
